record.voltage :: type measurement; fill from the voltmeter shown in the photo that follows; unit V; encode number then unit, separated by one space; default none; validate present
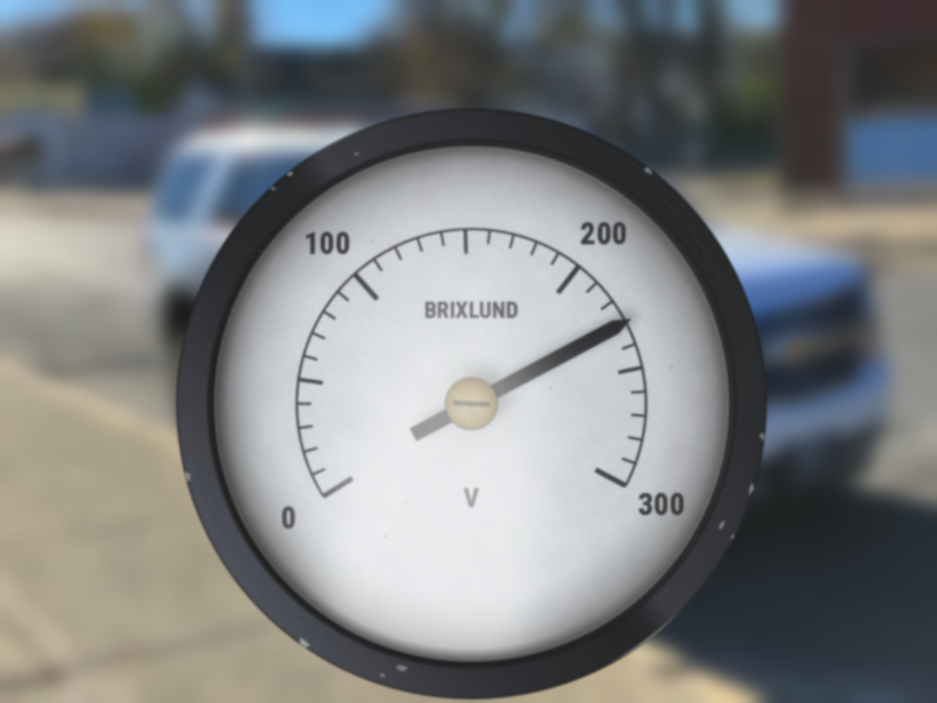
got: 230 V
